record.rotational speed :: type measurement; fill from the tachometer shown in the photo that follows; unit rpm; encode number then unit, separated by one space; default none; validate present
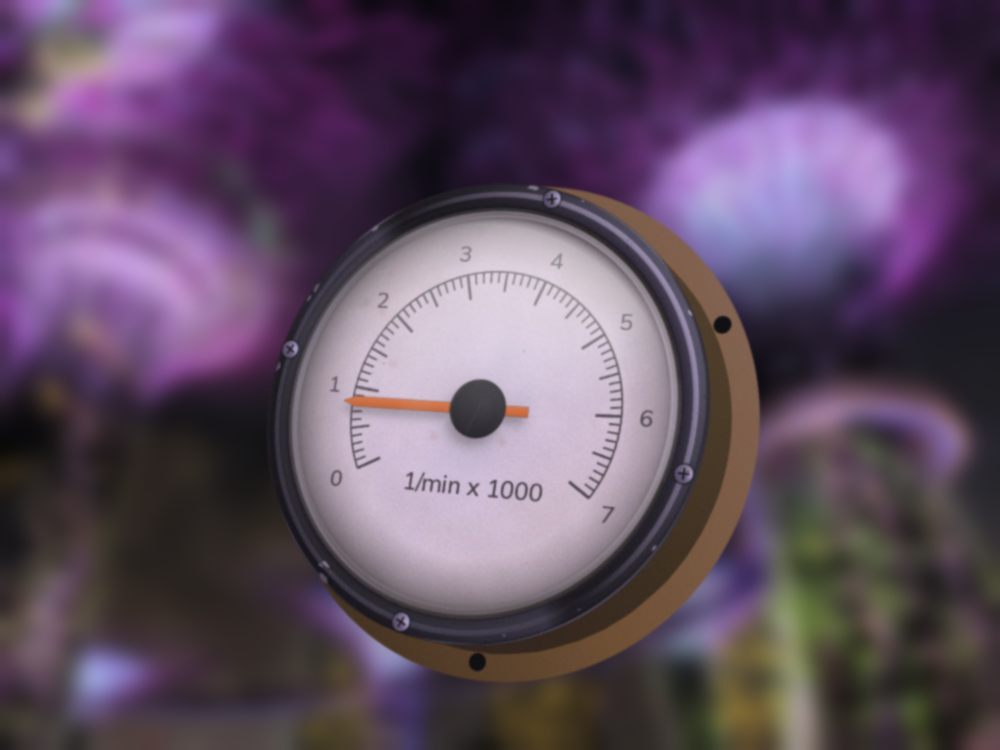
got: 800 rpm
